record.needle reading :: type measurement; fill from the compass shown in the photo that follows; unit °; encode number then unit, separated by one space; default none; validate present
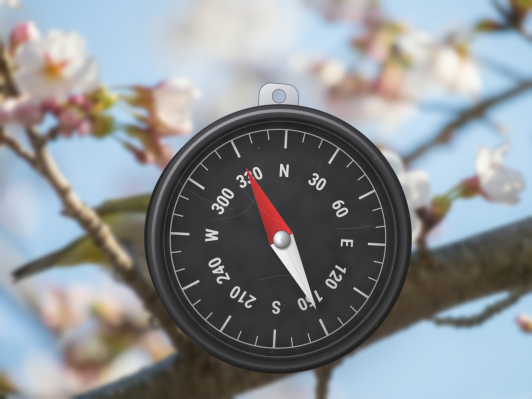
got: 330 °
